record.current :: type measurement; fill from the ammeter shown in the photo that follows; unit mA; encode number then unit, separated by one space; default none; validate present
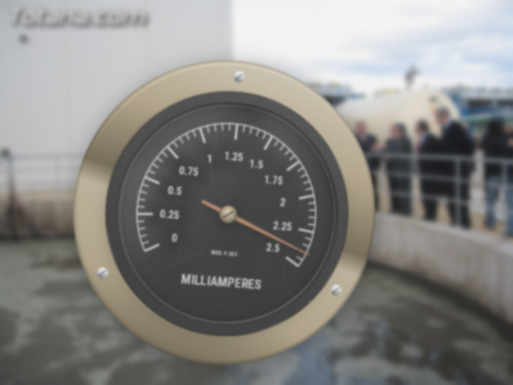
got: 2.4 mA
